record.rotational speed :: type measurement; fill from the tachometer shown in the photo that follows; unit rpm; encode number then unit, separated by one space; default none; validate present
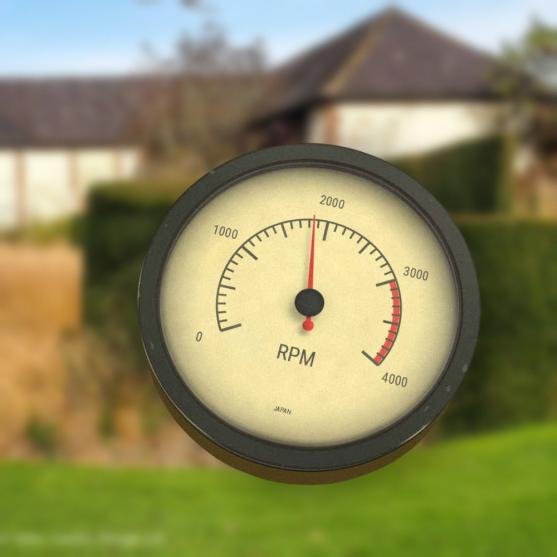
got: 1850 rpm
